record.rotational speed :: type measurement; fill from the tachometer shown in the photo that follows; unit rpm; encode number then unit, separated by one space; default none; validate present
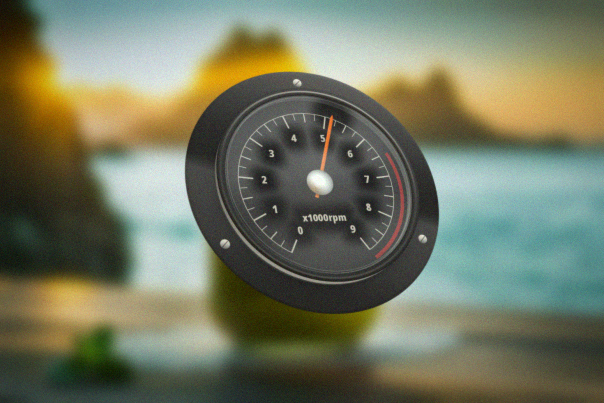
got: 5125 rpm
